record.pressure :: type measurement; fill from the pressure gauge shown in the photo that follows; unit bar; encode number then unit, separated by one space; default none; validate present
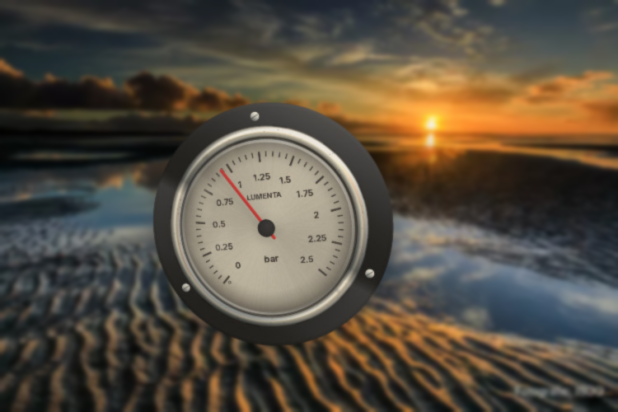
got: 0.95 bar
